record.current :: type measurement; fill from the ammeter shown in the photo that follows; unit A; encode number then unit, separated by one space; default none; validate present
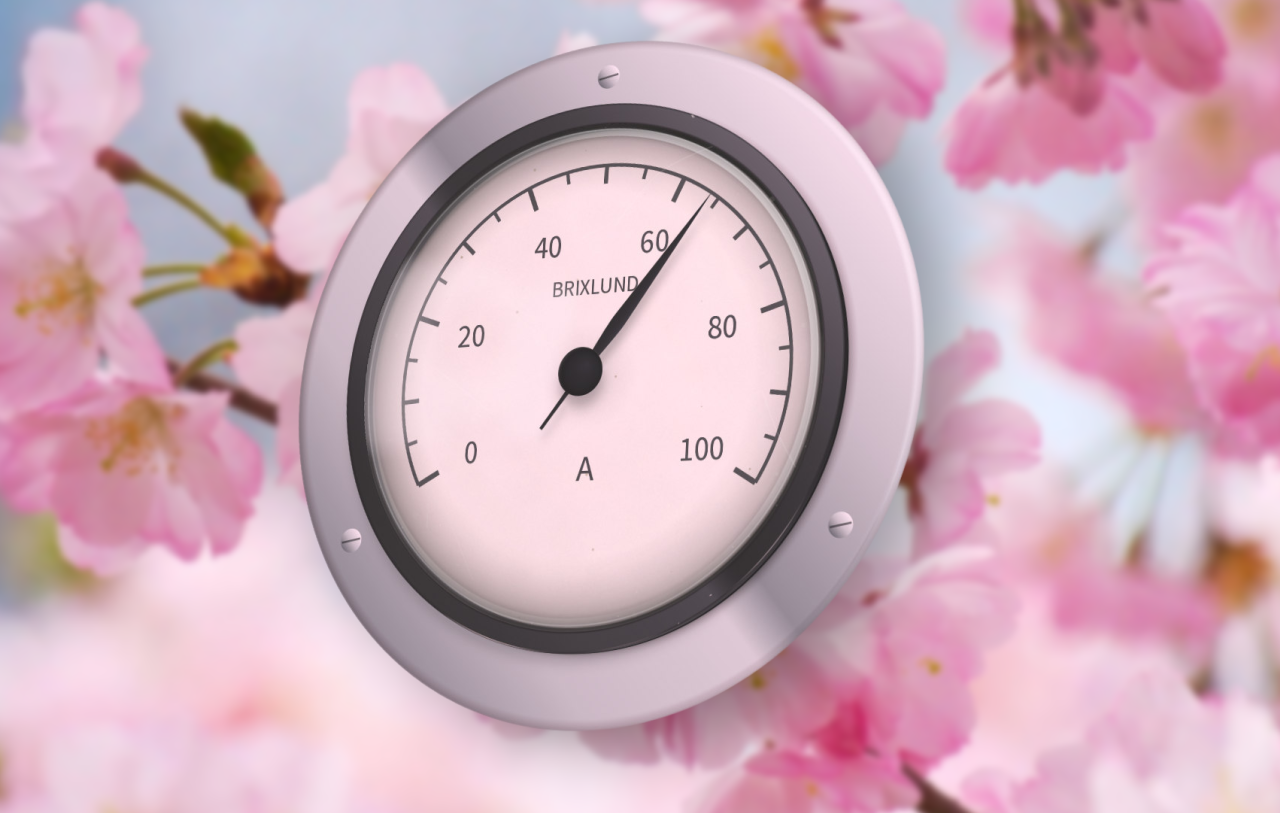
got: 65 A
